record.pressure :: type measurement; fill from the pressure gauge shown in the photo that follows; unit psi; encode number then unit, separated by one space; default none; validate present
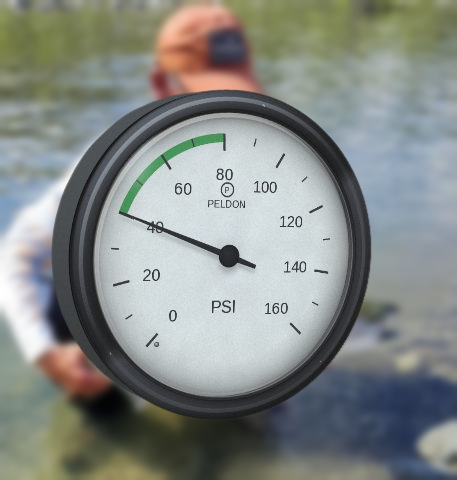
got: 40 psi
